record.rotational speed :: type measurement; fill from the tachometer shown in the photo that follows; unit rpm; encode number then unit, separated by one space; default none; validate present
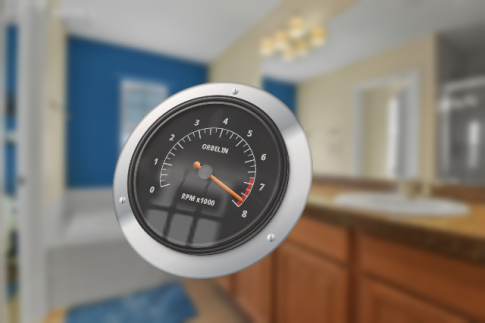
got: 7750 rpm
